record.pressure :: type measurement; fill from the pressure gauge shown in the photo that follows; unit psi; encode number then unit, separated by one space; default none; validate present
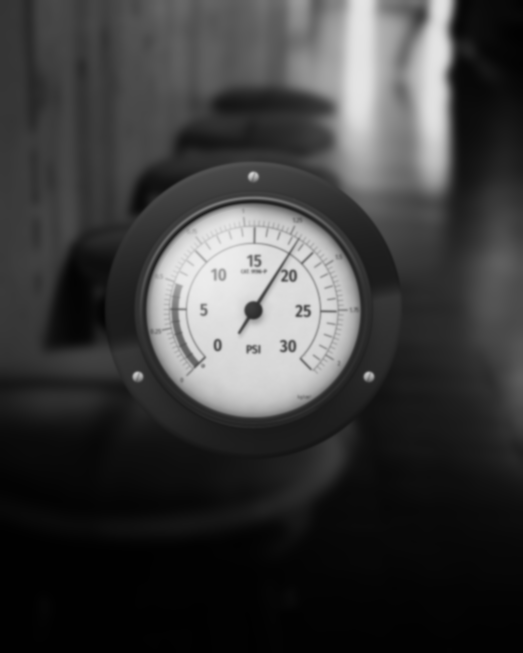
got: 18.5 psi
